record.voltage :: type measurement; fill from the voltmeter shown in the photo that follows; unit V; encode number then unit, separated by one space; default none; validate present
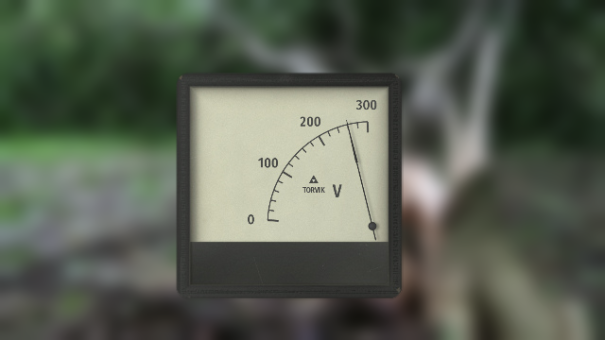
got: 260 V
